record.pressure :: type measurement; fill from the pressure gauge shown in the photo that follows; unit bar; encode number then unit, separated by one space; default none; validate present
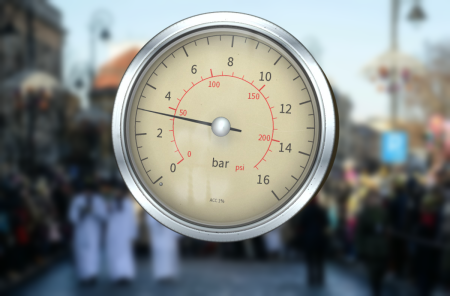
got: 3 bar
